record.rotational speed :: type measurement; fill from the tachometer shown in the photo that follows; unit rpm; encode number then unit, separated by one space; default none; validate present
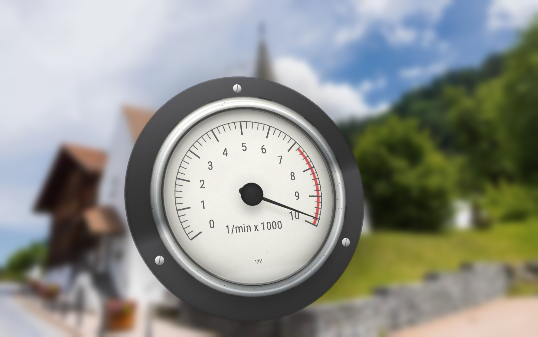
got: 9800 rpm
